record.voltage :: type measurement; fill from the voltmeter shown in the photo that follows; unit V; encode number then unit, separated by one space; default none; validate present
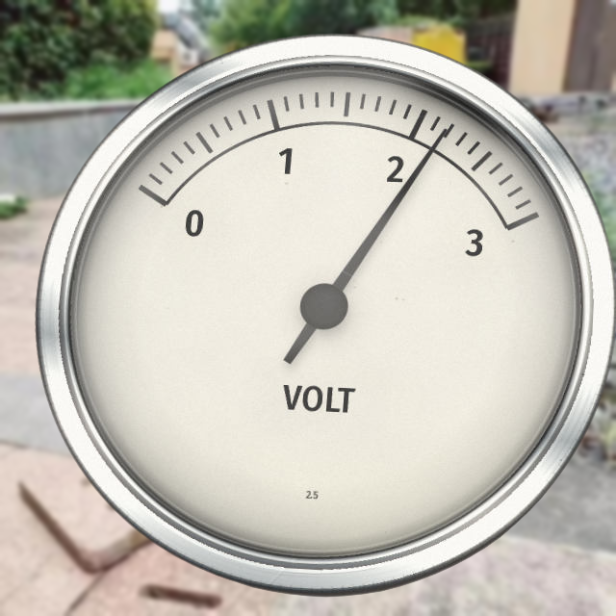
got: 2.2 V
